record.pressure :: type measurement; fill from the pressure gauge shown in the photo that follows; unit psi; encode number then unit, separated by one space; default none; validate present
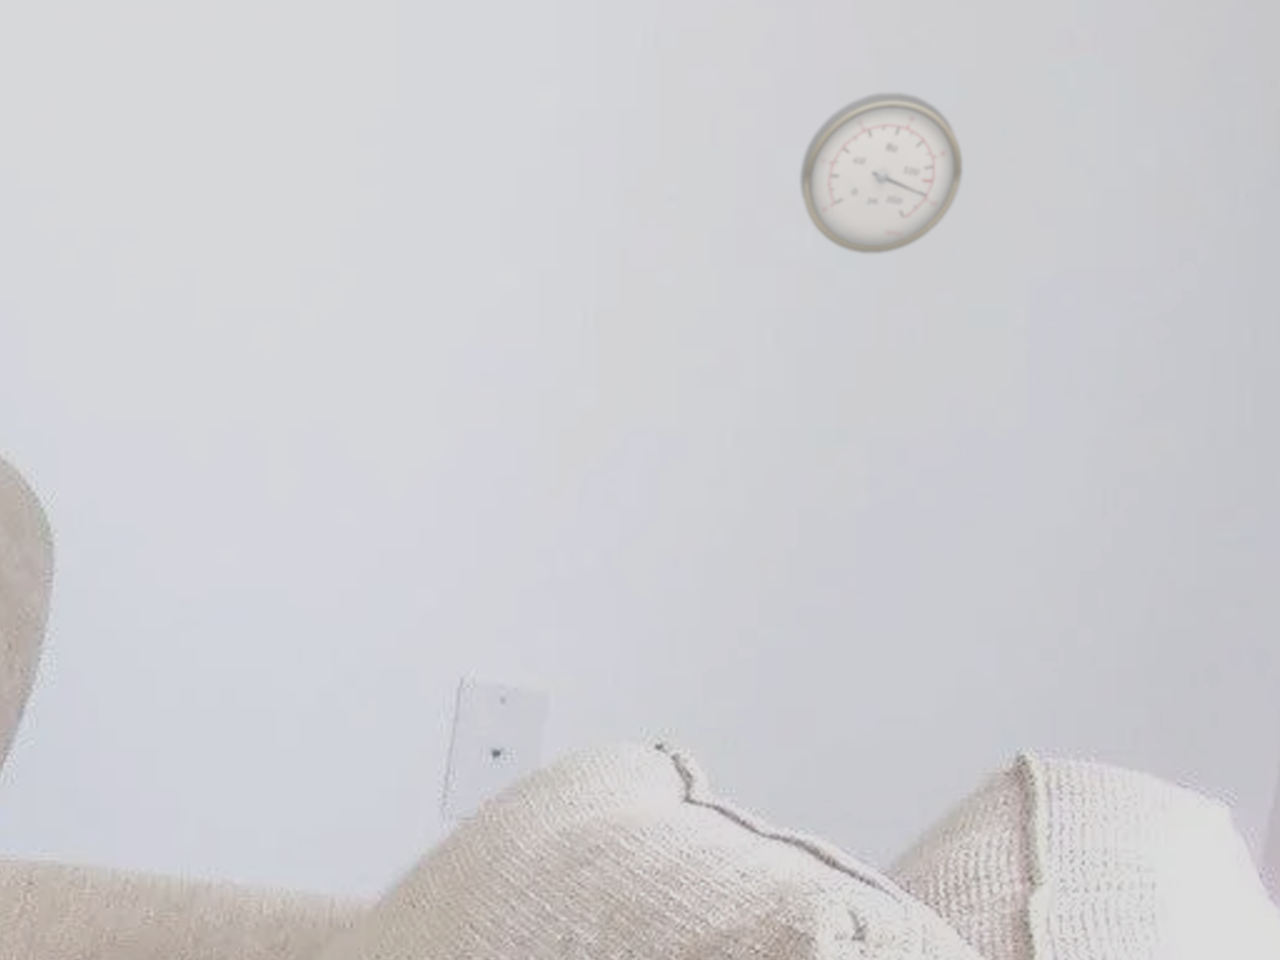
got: 140 psi
